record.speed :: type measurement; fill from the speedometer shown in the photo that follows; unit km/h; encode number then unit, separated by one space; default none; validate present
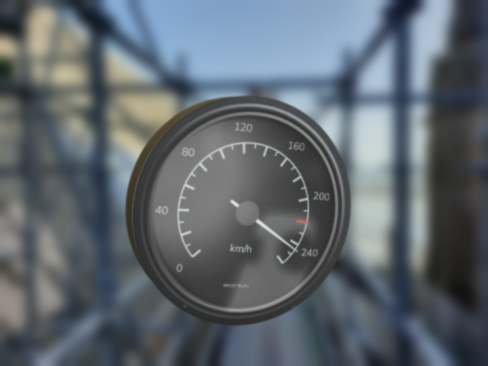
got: 245 km/h
